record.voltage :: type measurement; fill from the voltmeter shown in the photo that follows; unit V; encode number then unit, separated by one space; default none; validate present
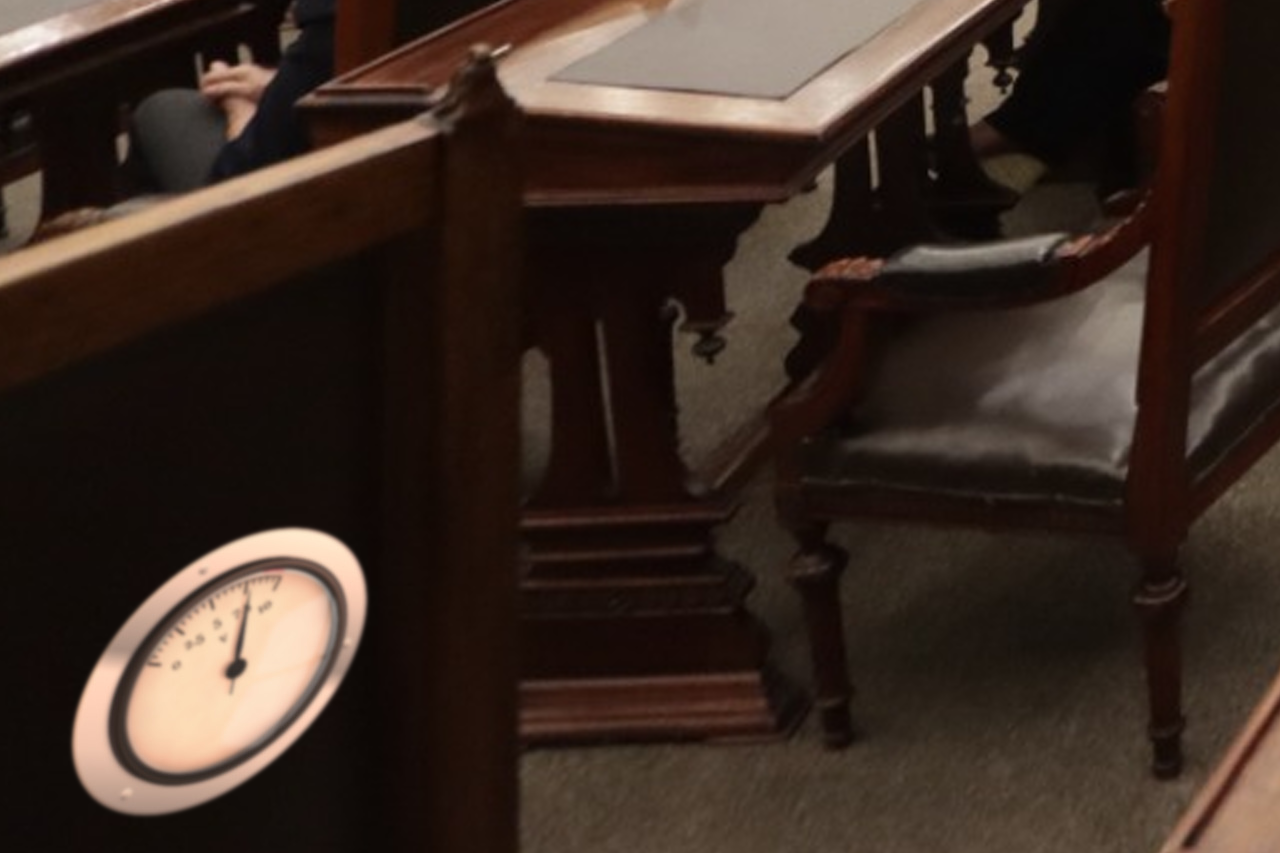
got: 7.5 V
